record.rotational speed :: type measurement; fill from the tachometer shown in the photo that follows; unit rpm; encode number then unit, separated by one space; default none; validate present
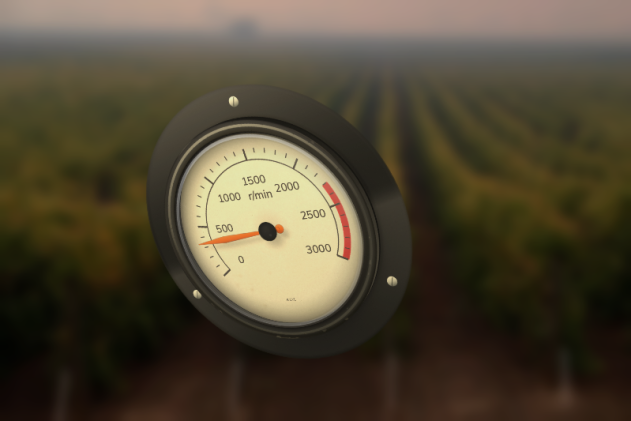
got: 350 rpm
